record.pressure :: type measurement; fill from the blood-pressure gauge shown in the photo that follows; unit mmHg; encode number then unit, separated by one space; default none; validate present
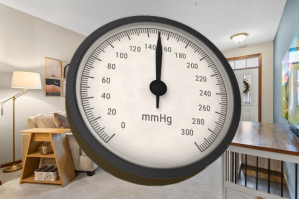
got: 150 mmHg
